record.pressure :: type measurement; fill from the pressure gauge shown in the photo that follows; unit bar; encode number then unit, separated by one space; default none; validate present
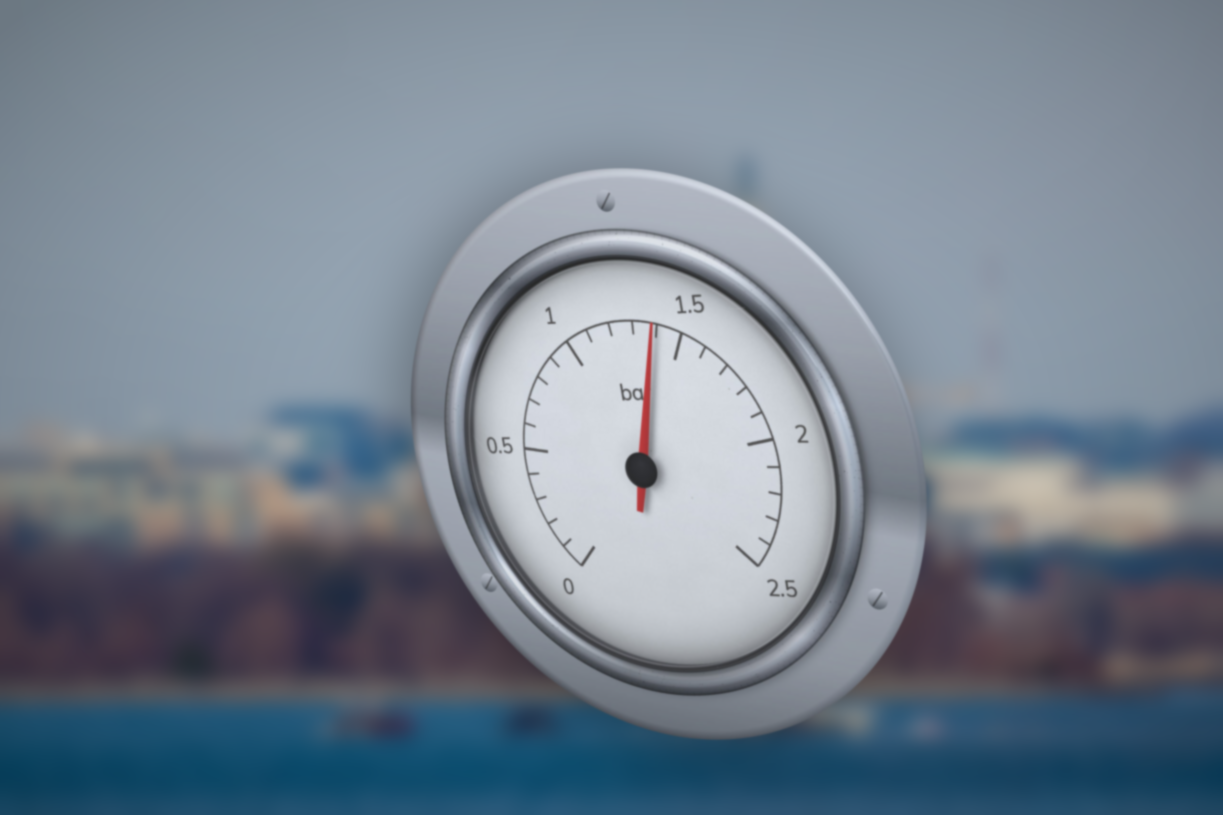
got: 1.4 bar
